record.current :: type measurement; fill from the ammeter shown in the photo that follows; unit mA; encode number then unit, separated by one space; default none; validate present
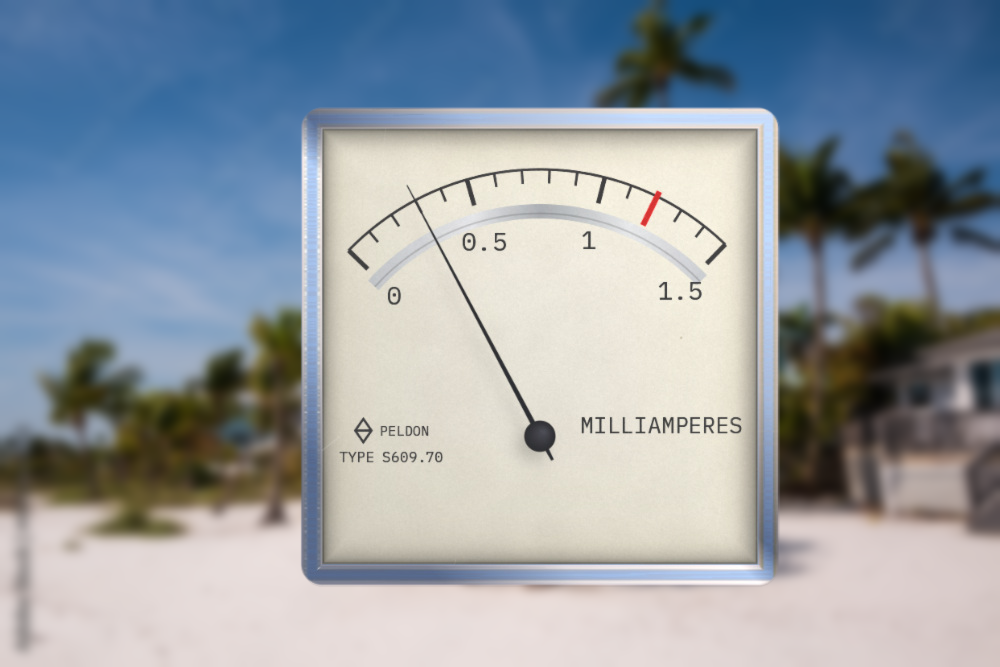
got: 0.3 mA
